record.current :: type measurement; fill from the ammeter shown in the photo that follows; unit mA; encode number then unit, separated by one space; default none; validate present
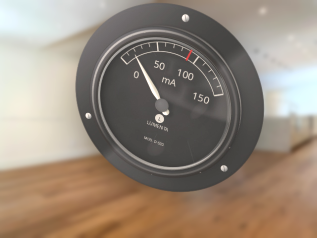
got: 20 mA
